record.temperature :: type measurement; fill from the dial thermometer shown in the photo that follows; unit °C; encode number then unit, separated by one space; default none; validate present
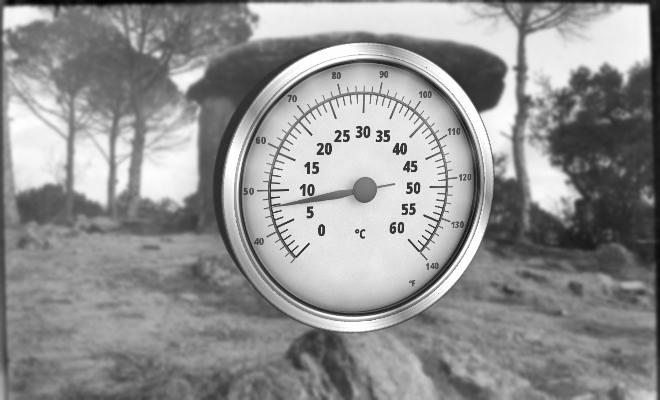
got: 8 °C
